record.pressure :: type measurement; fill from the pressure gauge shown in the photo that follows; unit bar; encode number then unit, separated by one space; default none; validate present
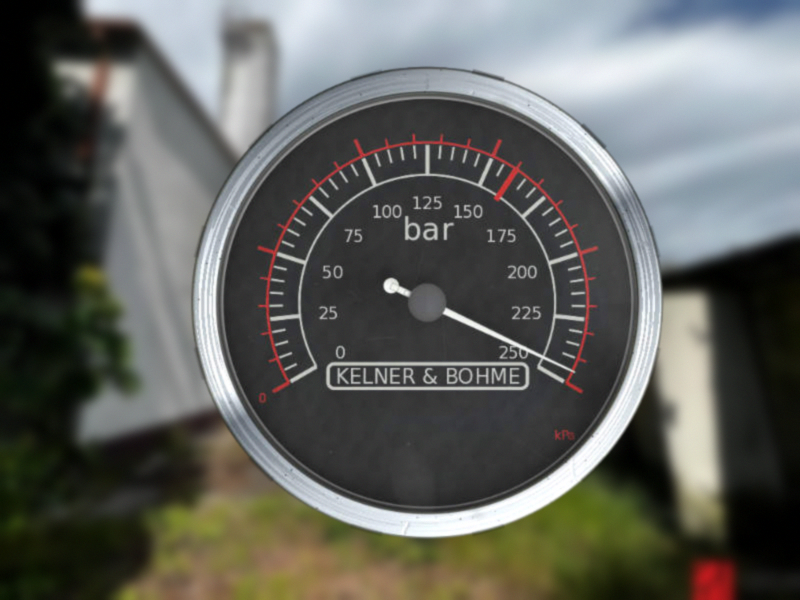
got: 245 bar
